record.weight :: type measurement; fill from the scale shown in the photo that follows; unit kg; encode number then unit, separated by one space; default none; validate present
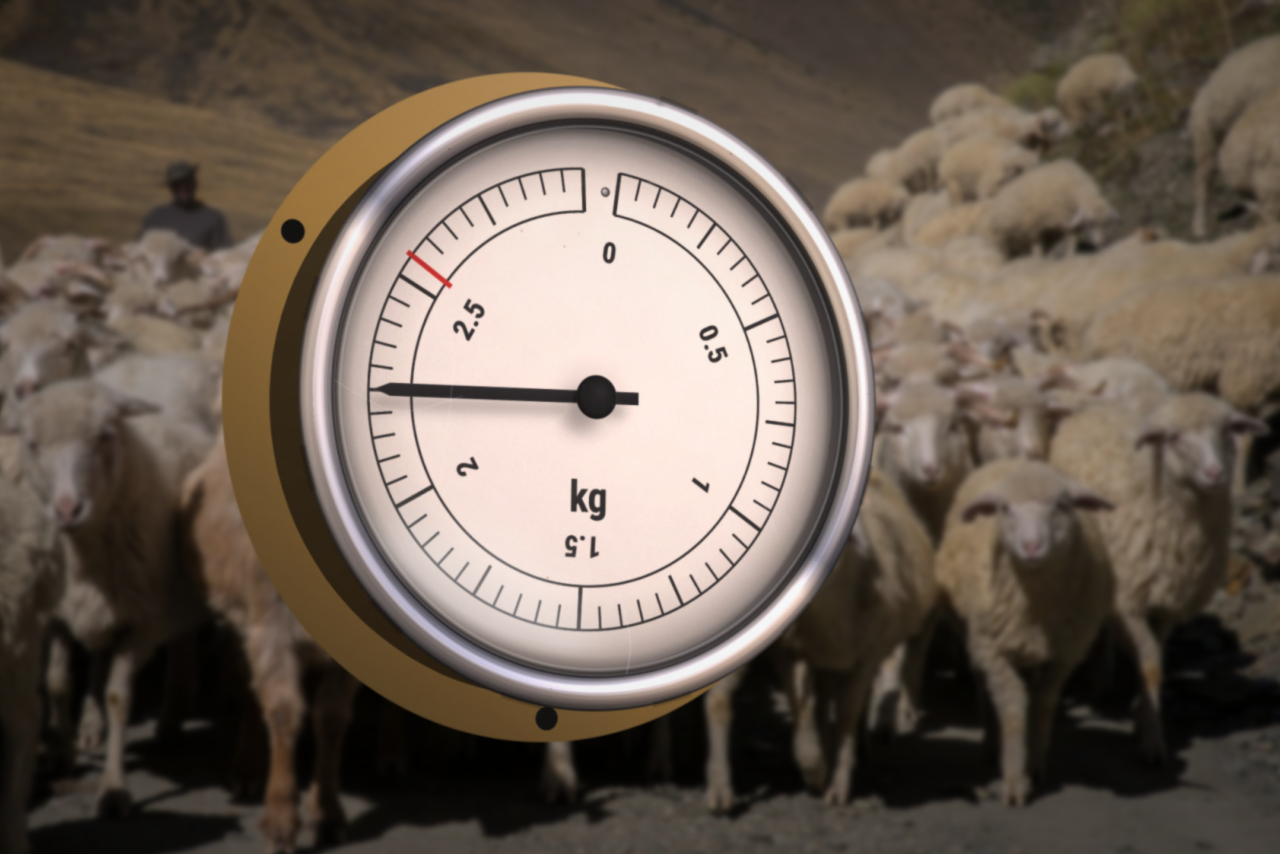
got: 2.25 kg
